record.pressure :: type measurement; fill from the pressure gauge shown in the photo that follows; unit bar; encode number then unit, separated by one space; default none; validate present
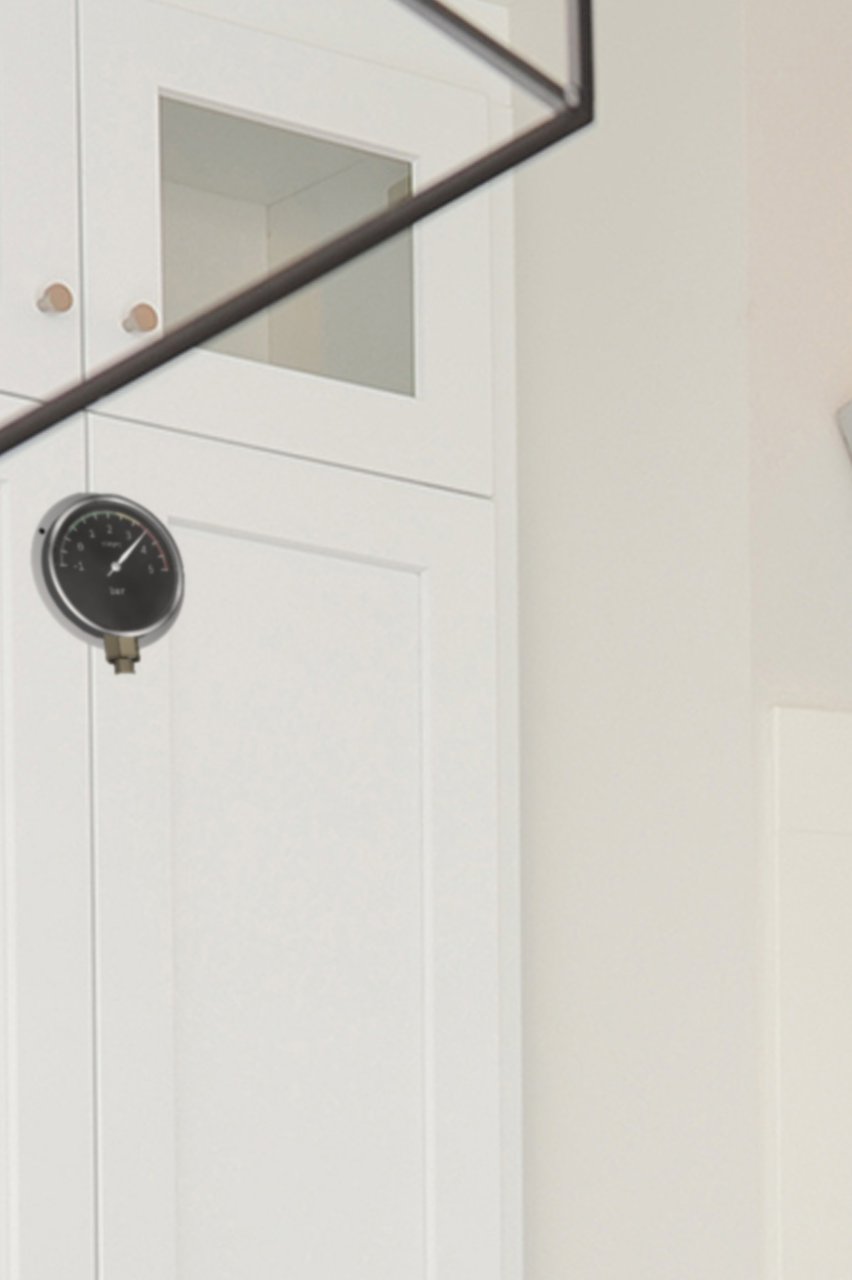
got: 3.5 bar
